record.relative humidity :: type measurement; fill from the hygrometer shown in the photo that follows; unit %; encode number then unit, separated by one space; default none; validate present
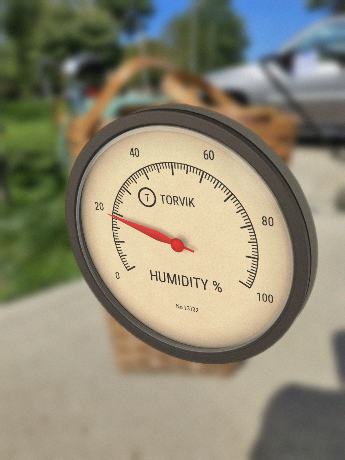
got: 20 %
